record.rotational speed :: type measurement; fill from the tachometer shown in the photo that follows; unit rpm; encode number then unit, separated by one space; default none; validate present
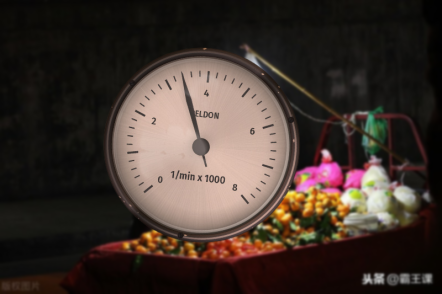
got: 3400 rpm
